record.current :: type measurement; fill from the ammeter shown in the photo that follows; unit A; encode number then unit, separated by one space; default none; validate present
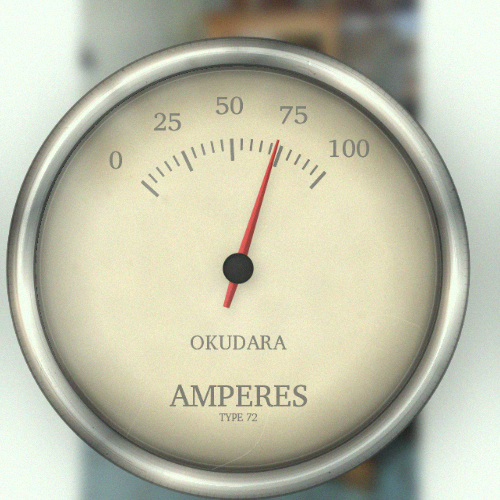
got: 72.5 A
